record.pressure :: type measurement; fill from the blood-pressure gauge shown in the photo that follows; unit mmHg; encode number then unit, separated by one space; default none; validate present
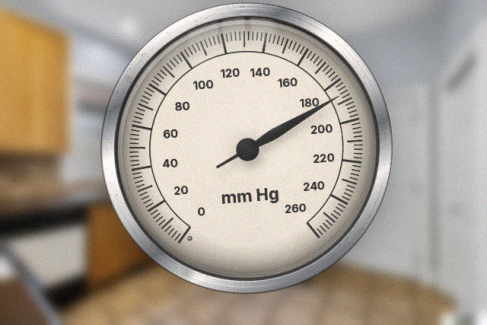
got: 186 mmHg
